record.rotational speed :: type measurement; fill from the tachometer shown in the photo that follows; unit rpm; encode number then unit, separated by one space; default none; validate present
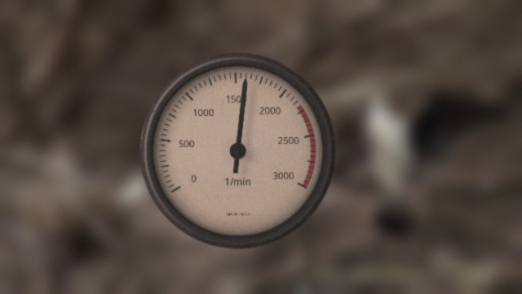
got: 1600 rpm
